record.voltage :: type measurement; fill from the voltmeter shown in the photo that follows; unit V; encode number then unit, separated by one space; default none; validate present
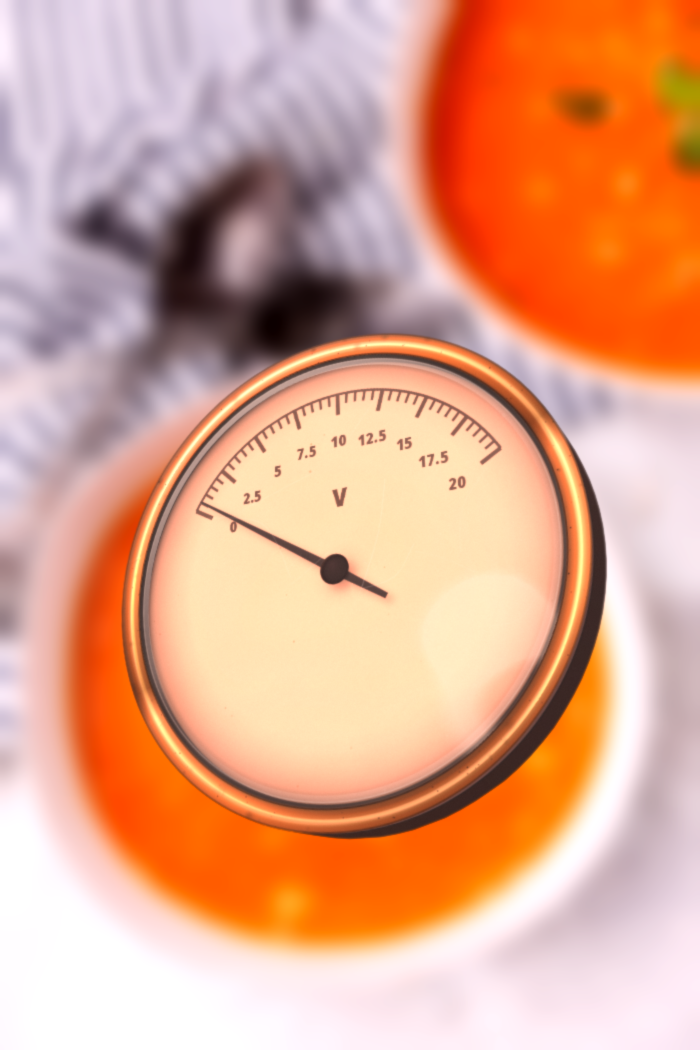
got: 0.5 V
